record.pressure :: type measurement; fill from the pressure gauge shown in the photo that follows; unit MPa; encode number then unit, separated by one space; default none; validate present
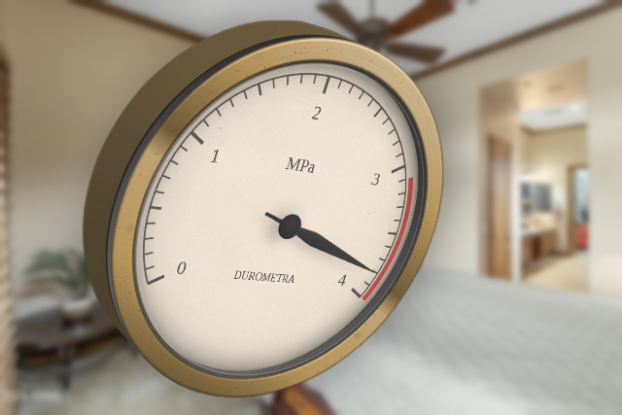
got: 3.8 MPa
